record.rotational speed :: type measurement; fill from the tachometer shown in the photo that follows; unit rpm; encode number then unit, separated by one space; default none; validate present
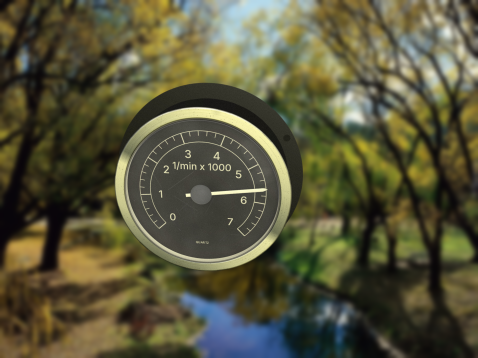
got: 5600 rpm
